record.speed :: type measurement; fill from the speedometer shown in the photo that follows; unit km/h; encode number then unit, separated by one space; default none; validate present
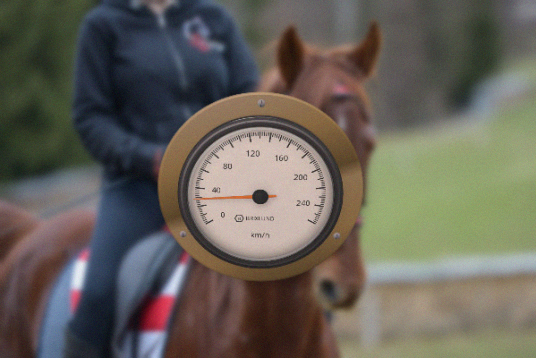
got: 30 km/h
